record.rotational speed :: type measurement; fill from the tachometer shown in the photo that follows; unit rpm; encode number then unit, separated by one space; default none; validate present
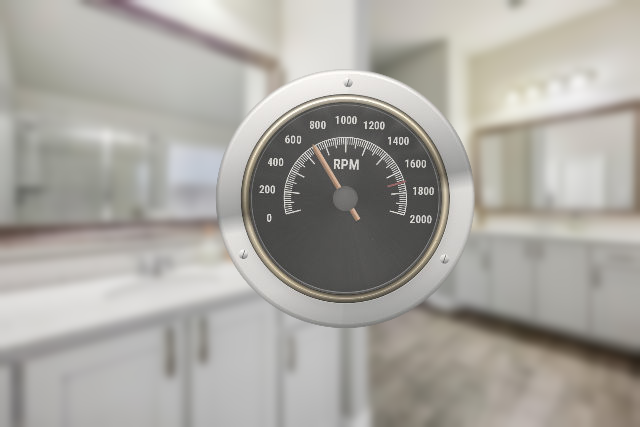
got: 700 rpm
